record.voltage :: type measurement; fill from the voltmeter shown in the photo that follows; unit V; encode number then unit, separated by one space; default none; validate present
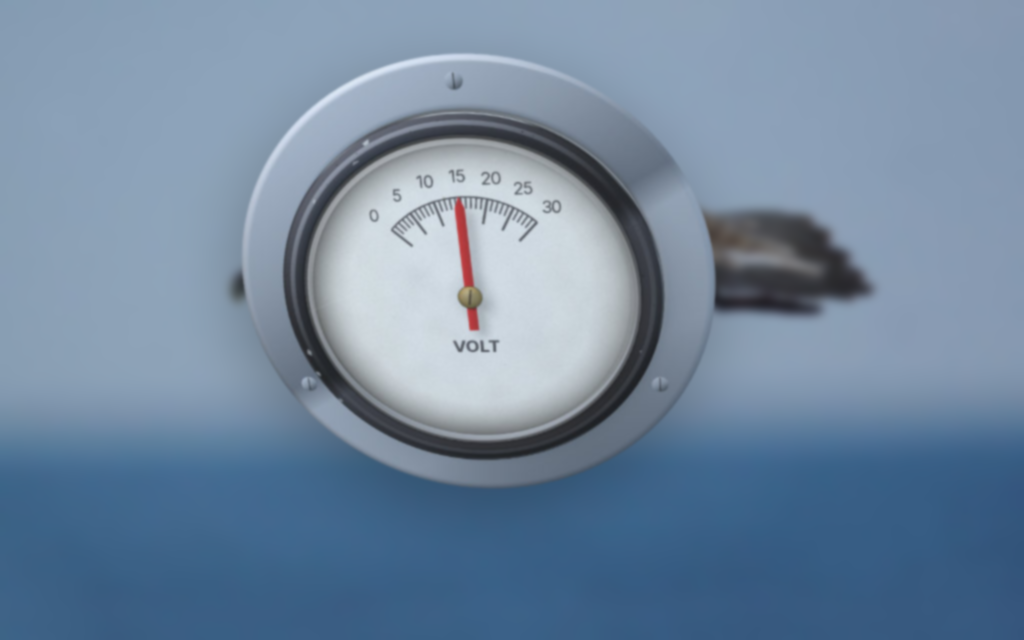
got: 15 V
